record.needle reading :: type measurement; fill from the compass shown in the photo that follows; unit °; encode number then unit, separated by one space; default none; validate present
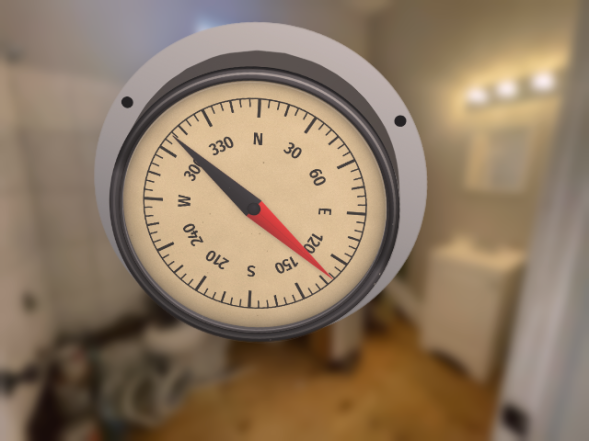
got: 130 °
